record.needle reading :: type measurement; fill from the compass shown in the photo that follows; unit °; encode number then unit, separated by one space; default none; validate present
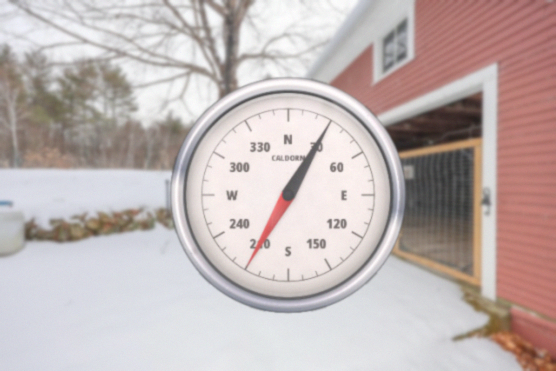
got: 210 °
